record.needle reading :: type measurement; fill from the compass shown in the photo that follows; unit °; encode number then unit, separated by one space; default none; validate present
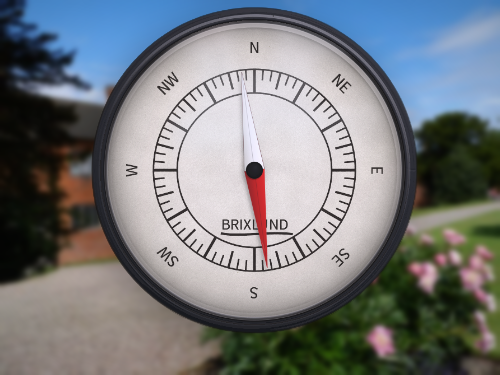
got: 172.5 °
